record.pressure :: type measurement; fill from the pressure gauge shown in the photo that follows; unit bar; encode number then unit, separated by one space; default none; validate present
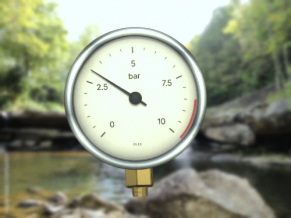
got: 3 bar
